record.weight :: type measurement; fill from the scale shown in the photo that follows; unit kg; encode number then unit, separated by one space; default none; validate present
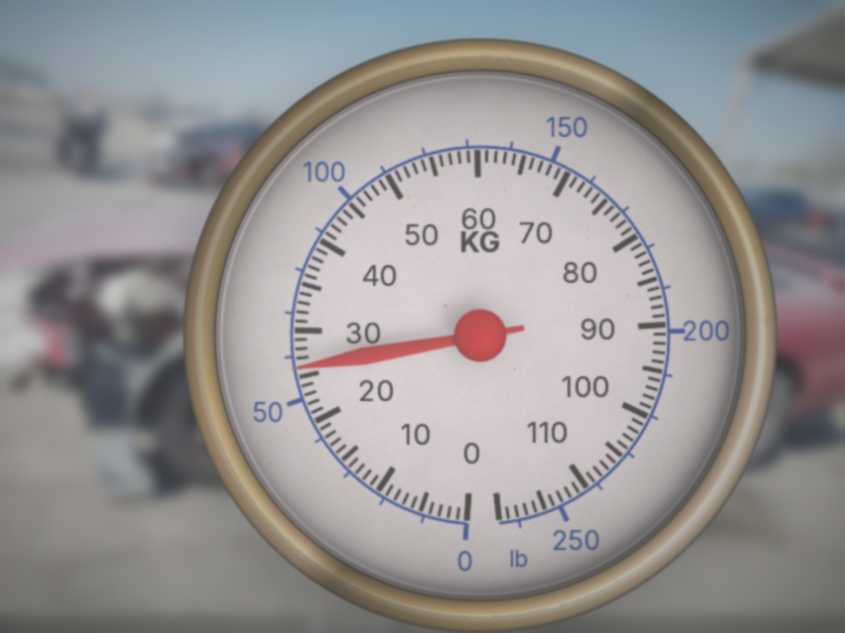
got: 26 kg
